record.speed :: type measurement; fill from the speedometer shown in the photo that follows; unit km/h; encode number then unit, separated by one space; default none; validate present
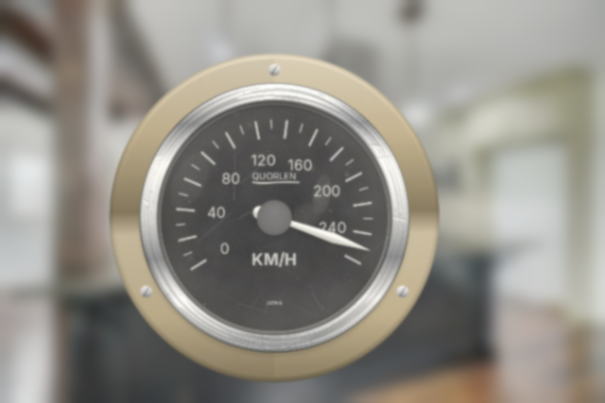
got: 250 km/h
